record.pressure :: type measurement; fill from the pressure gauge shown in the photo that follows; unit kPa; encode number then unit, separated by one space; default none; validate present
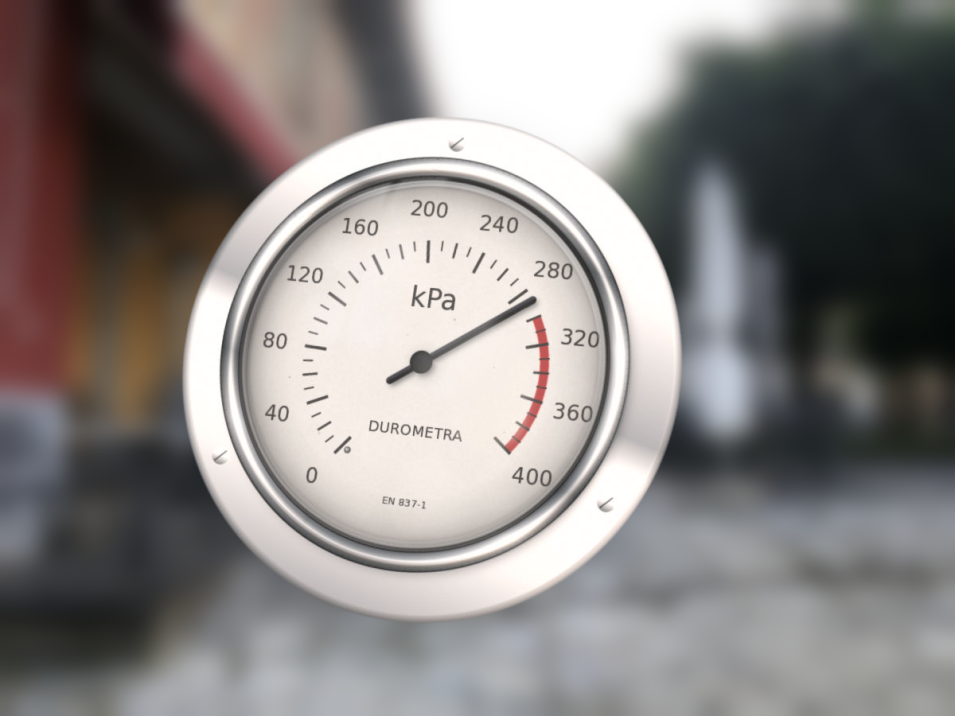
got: 290 kPa
